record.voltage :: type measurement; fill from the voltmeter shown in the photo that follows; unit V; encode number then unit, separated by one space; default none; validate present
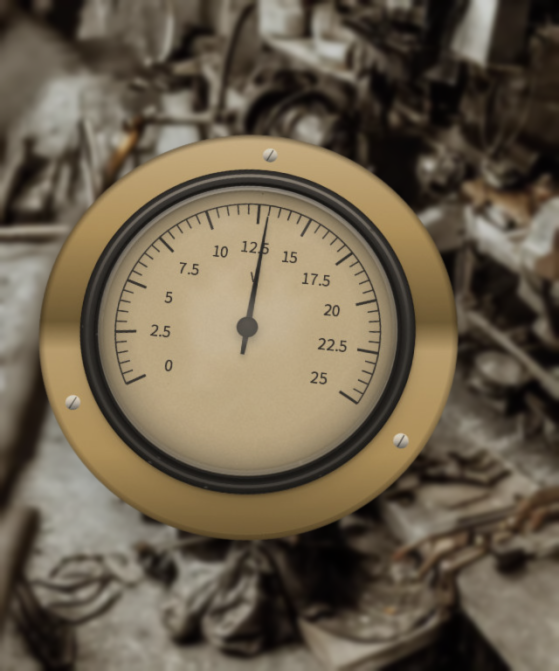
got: 13 V
